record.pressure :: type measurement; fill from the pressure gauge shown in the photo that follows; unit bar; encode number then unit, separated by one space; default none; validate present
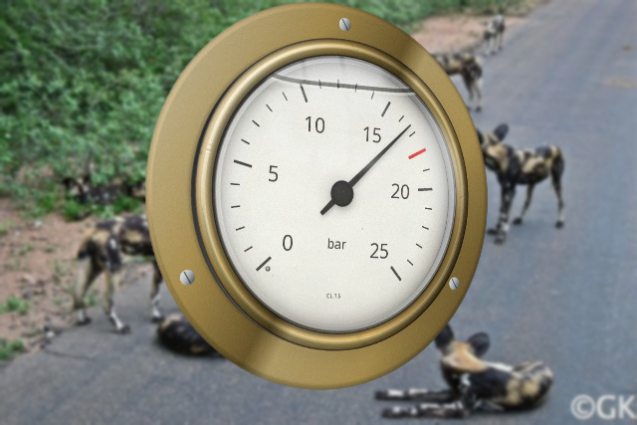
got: 16.5 bar
